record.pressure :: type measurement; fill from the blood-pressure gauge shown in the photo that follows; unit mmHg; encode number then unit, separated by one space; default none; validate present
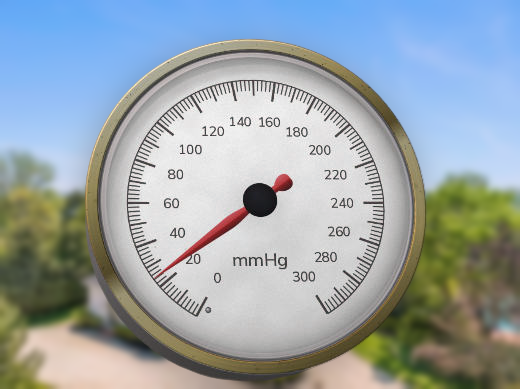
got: 24 mmHg
